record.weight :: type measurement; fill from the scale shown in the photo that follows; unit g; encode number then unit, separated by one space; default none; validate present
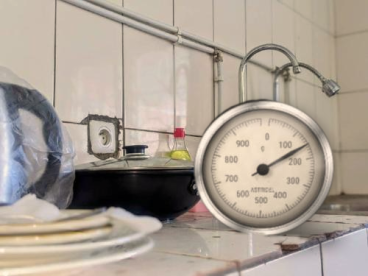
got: 150 g
